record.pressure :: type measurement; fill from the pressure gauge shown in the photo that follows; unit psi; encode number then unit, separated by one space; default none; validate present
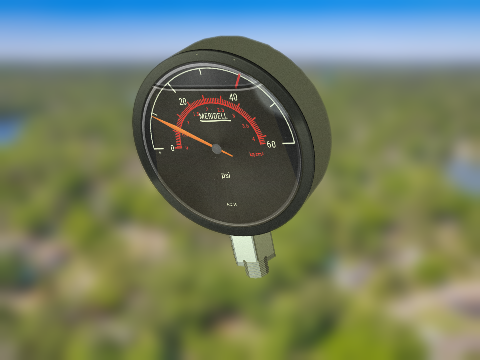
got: 10 psi
